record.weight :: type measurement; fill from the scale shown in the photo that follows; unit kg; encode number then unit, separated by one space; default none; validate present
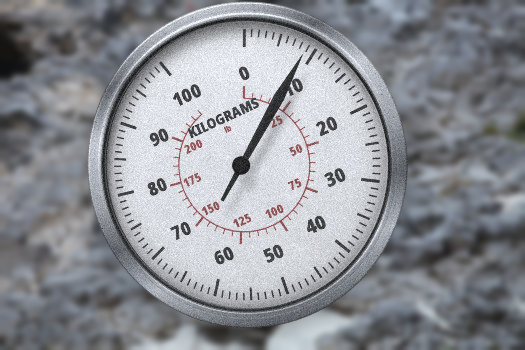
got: 9 kg
